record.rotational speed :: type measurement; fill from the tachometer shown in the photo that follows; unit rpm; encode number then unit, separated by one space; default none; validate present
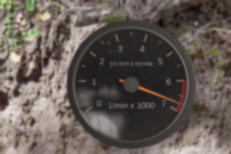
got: 6750 rpm
